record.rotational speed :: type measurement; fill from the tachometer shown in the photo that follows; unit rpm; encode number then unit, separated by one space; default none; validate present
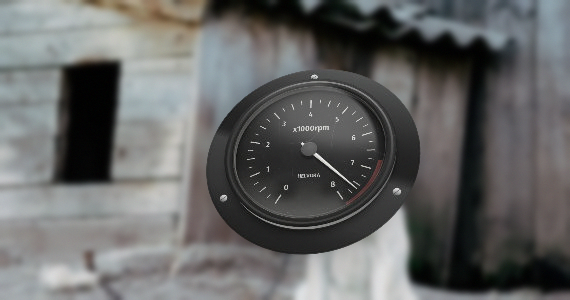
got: 7625 rpm
